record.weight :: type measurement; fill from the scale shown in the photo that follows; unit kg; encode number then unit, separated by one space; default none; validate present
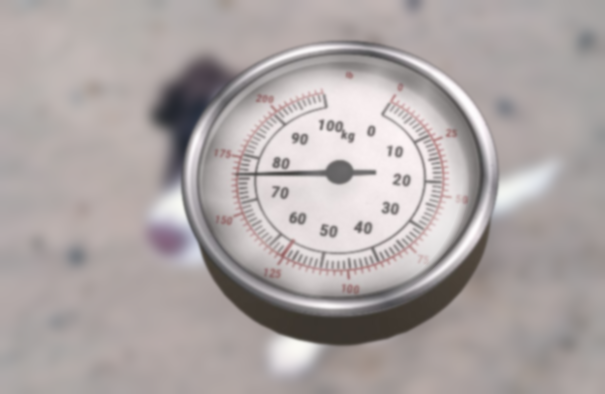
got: 75 kg
